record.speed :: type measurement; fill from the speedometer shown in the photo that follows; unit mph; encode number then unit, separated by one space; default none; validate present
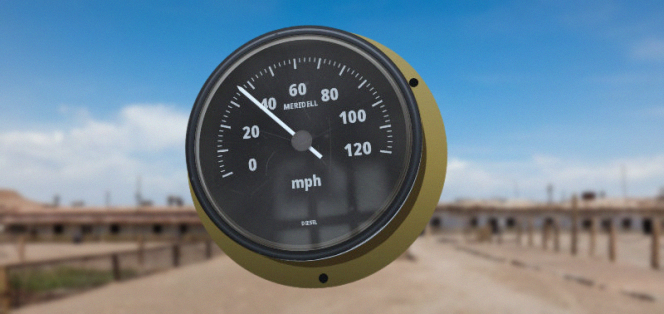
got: 36 mph
